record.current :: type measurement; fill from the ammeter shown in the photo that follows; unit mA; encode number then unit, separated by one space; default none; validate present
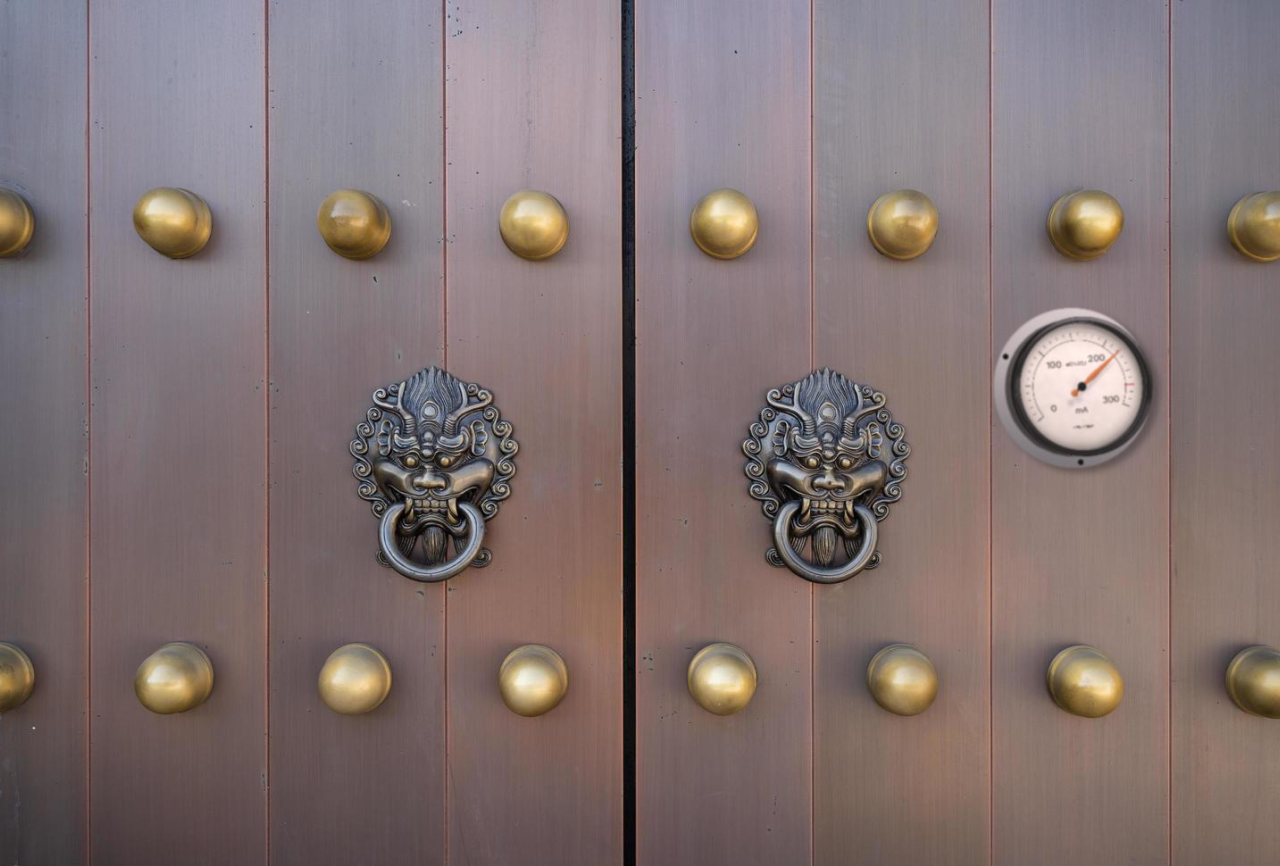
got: 220 mA
